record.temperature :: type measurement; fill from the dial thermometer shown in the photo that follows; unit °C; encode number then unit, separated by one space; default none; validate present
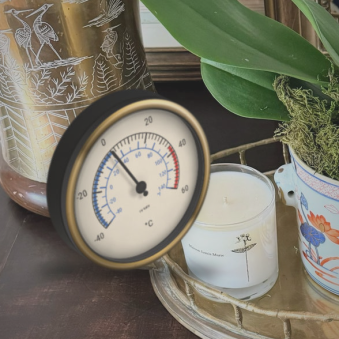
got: 0 °C
